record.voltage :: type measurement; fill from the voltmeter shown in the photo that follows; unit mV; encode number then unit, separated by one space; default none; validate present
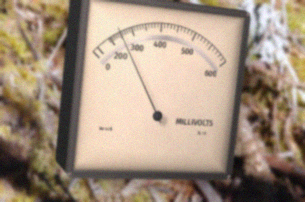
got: 250 mV
